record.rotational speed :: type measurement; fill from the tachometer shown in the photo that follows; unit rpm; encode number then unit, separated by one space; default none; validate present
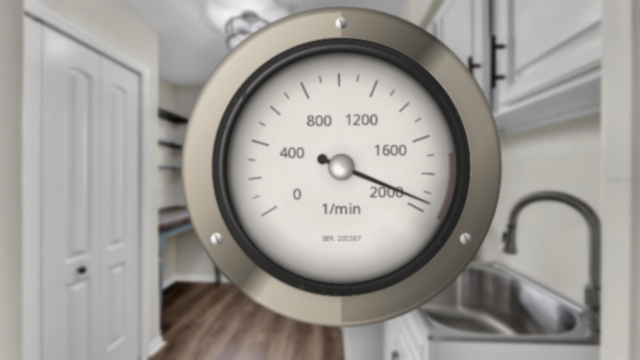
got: 1950 rpm
